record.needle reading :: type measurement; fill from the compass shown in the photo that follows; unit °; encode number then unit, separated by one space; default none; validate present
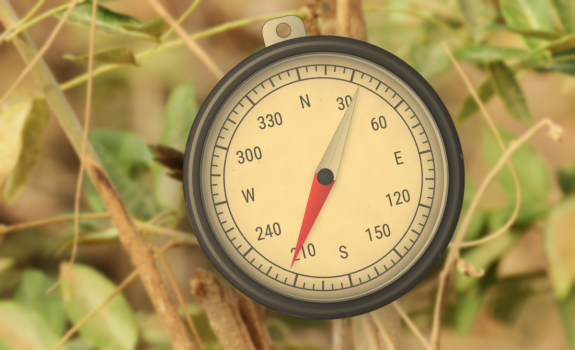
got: 215 °
